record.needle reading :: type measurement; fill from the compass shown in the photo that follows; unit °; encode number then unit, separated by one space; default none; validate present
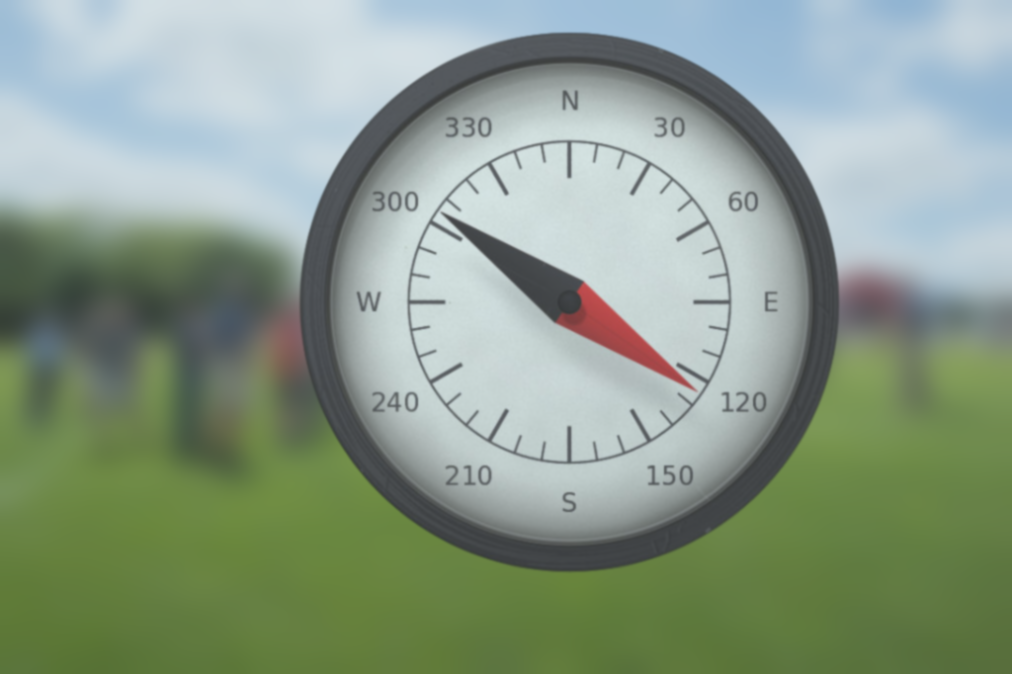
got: 125 °
